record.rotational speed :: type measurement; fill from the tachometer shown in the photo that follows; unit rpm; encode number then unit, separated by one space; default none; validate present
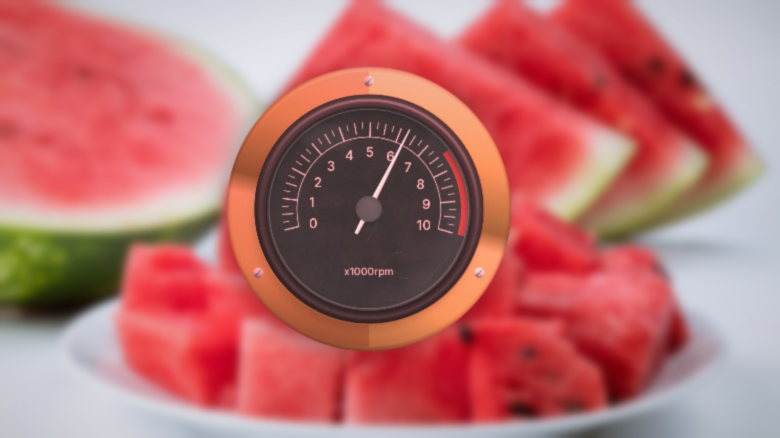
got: 6250 rpm
